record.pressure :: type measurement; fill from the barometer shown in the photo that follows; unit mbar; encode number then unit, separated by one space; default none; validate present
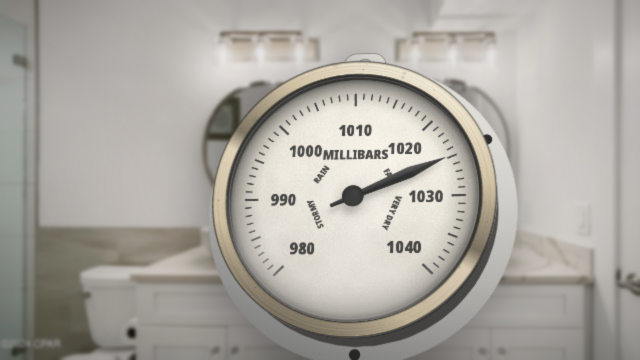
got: 1025 mbar
